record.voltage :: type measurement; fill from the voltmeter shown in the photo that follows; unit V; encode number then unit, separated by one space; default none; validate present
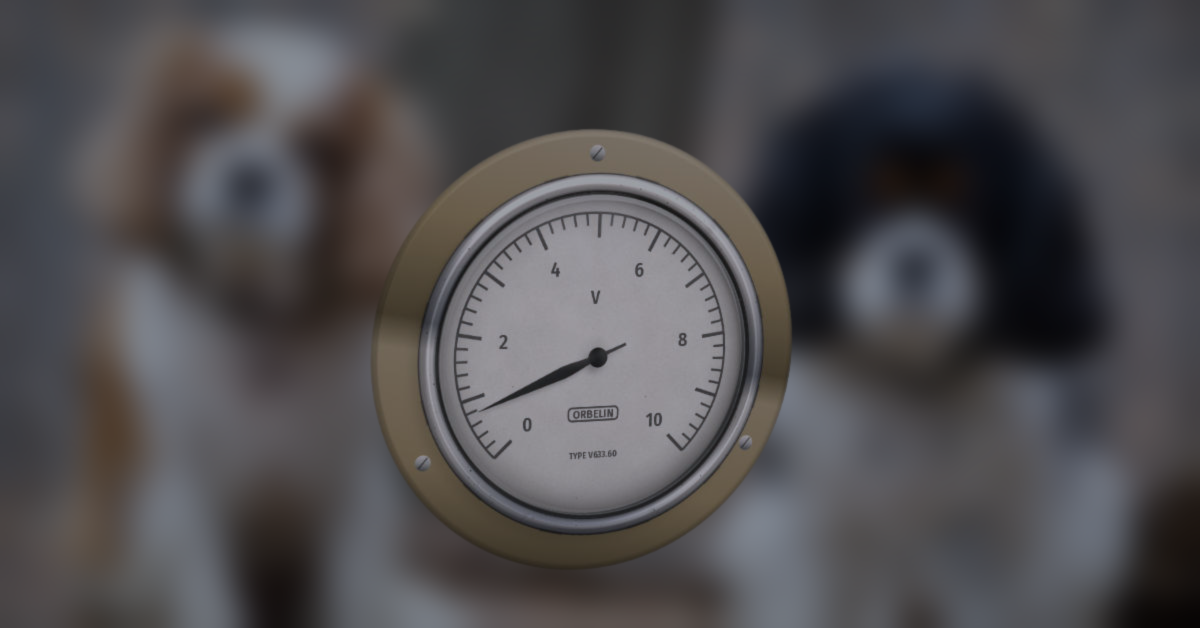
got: 0.8 V
